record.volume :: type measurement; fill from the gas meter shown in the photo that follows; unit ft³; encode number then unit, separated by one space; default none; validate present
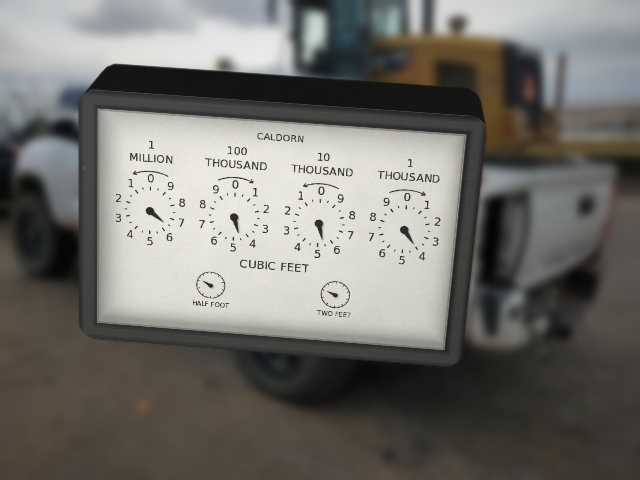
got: 645400 ft³
